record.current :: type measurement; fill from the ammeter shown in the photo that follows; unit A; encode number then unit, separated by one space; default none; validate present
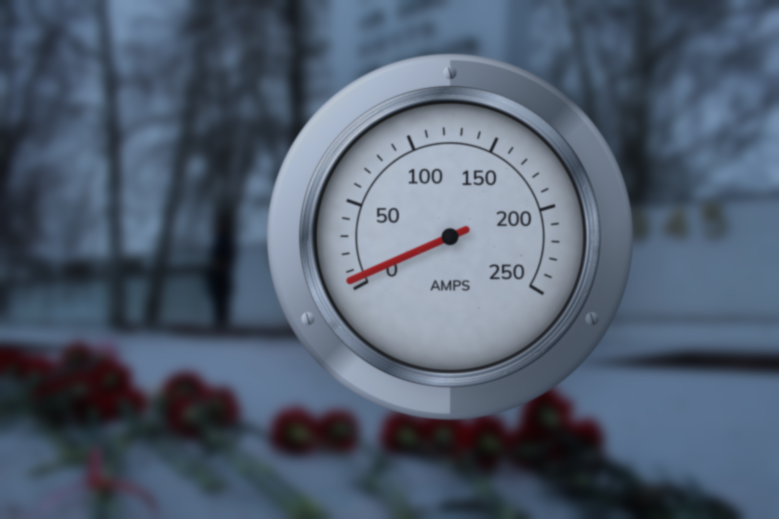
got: 5 A
